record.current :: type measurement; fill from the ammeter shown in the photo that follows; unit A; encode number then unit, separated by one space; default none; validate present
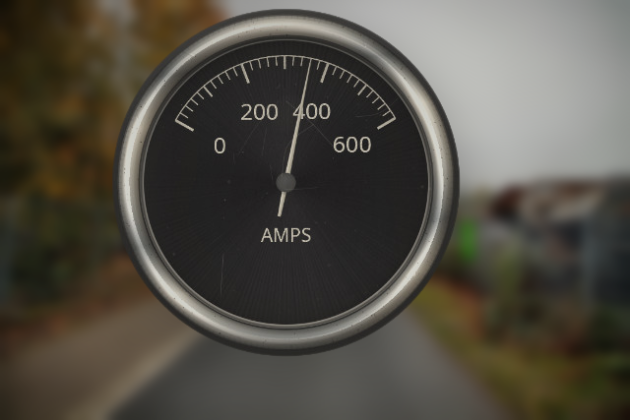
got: 360 A
